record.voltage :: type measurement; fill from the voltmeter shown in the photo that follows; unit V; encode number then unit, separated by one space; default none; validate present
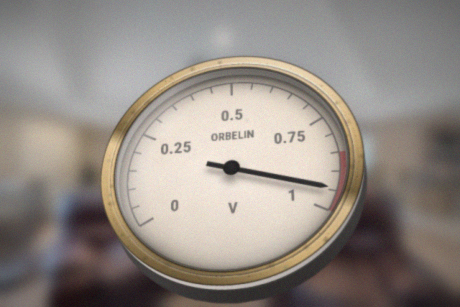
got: 0.95 V
